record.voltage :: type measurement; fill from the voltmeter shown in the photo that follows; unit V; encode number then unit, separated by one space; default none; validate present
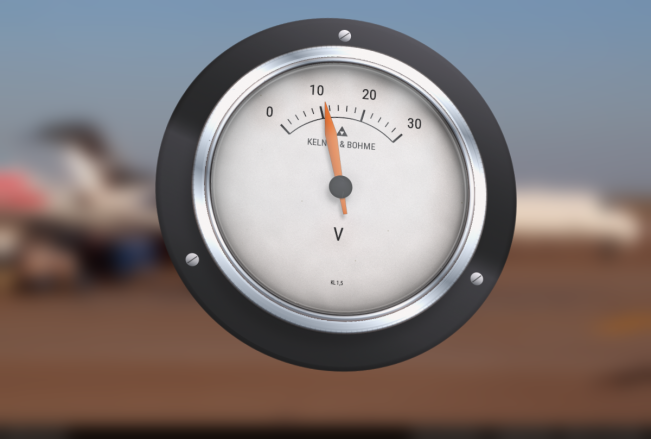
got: 11 V
